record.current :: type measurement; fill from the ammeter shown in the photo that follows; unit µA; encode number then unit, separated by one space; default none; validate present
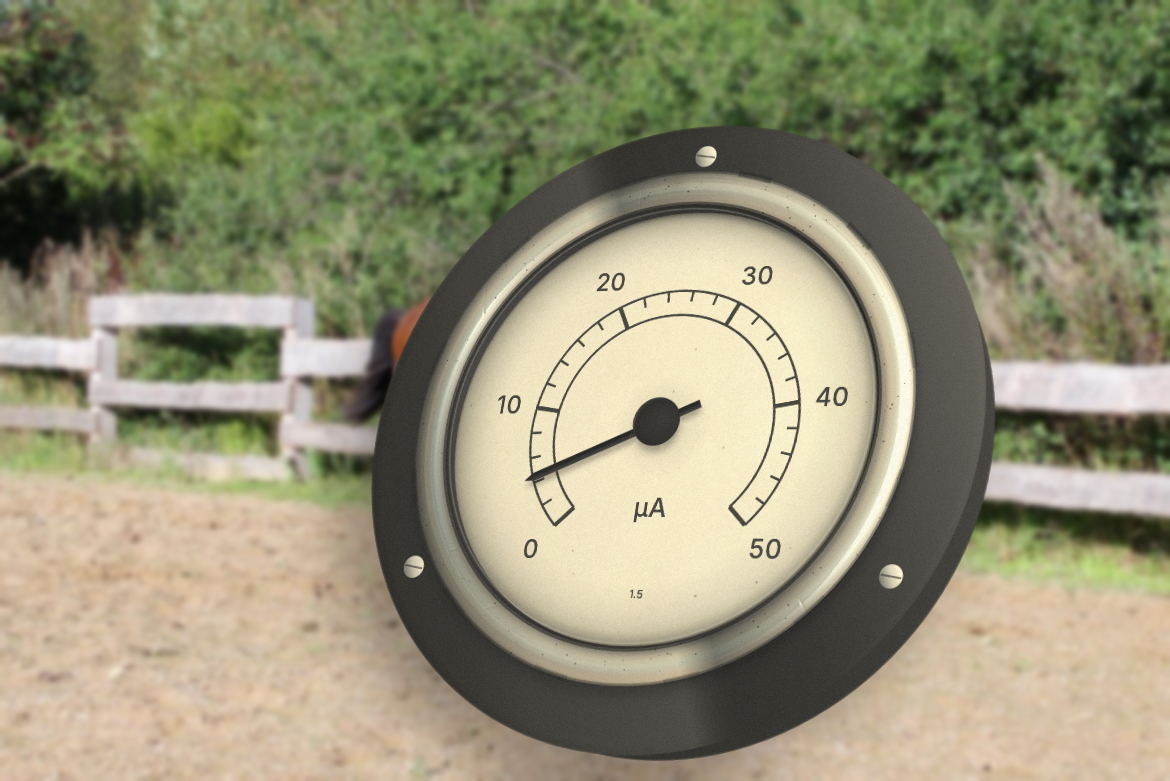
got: 4 µA
